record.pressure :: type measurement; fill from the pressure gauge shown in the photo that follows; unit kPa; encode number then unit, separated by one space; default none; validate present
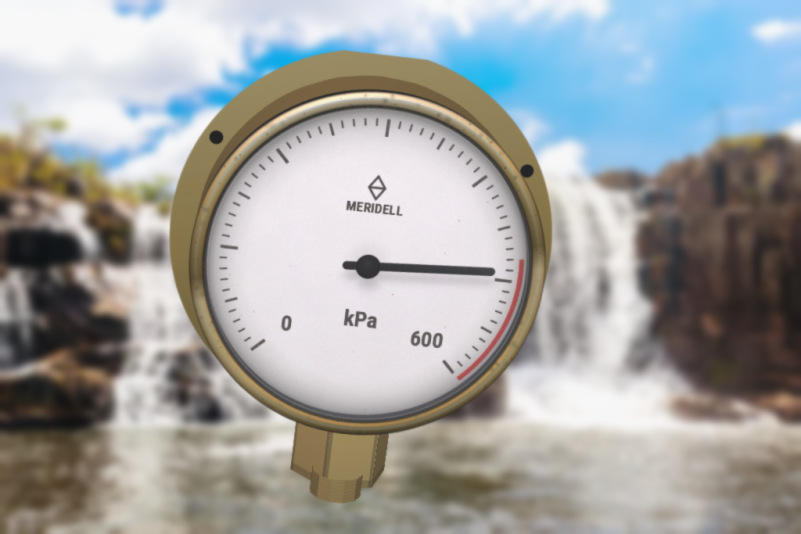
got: 490 kPa
